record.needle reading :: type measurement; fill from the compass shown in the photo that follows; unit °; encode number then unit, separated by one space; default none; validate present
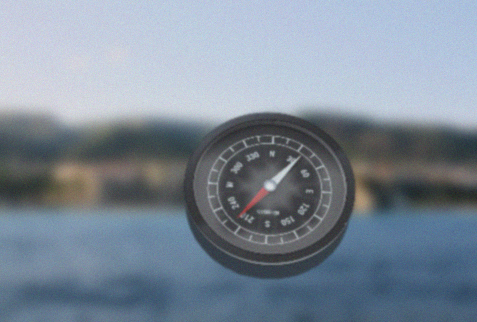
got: 217.5 °
